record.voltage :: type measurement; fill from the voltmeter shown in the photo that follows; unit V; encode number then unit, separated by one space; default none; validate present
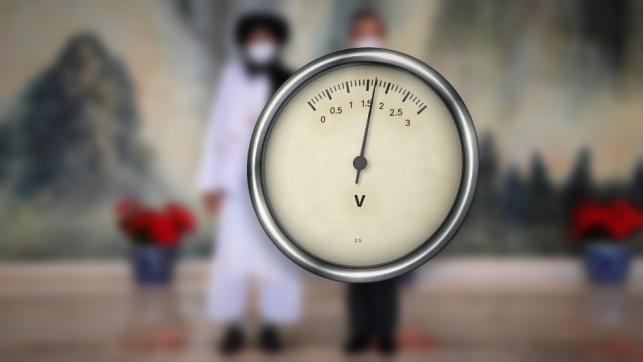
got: 1.7 V
